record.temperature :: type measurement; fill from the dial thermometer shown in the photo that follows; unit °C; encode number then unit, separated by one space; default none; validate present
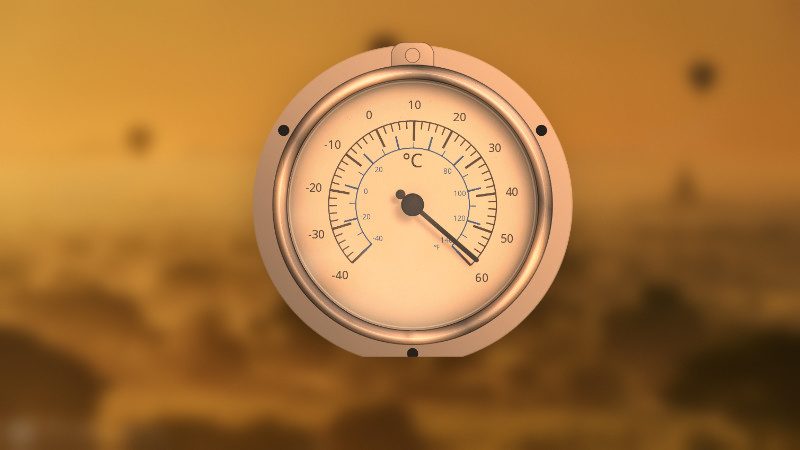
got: 58 °C
